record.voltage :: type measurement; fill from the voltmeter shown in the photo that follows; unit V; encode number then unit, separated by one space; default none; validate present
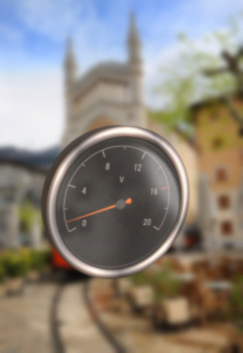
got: 1 V
